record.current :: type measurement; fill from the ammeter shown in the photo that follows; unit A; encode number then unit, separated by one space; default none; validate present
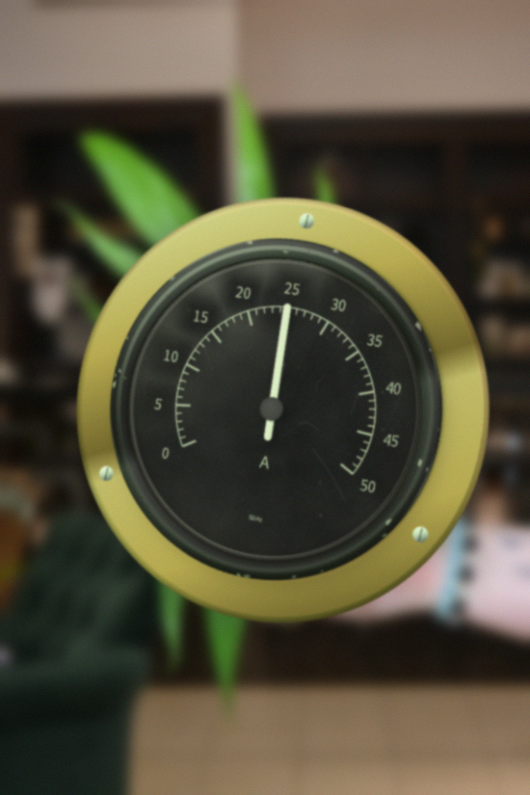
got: 25 A
